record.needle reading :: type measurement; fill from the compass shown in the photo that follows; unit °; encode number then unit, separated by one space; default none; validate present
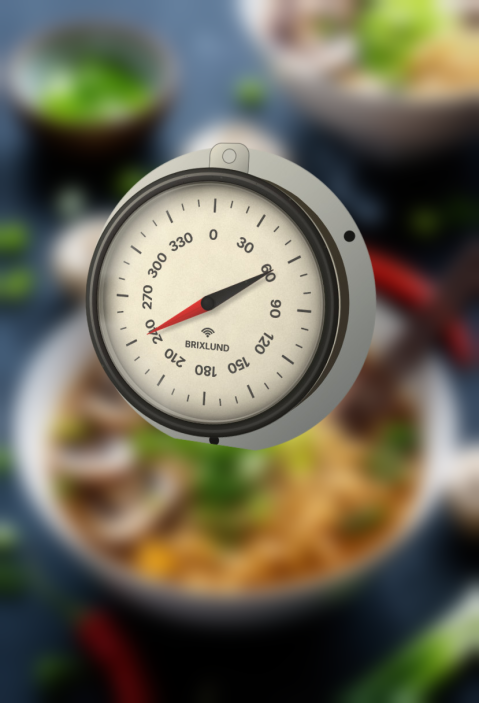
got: 240 °
